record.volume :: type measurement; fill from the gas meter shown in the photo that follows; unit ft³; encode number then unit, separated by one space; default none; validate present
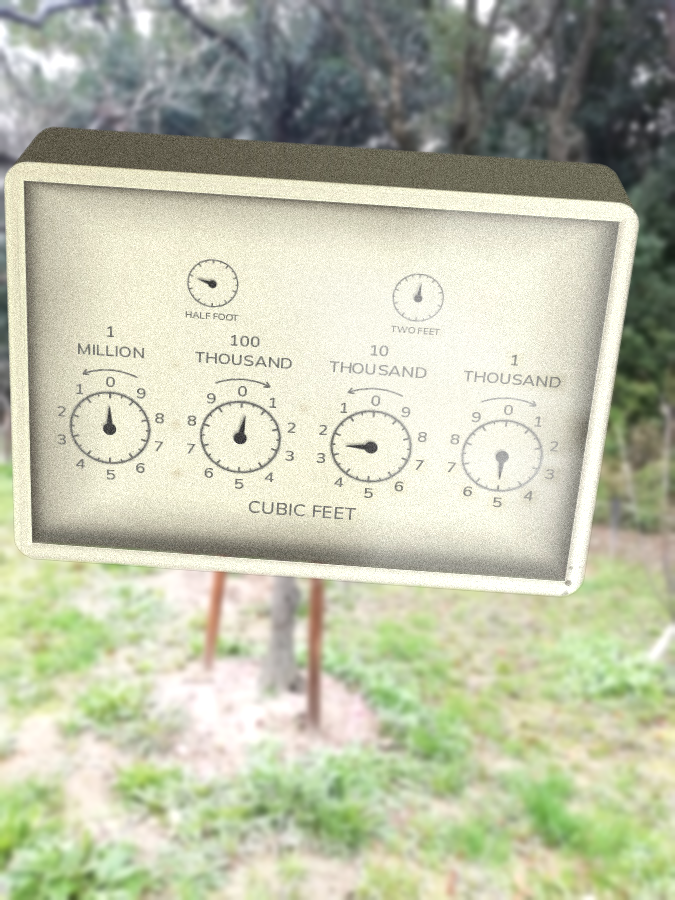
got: 2500 ft³
